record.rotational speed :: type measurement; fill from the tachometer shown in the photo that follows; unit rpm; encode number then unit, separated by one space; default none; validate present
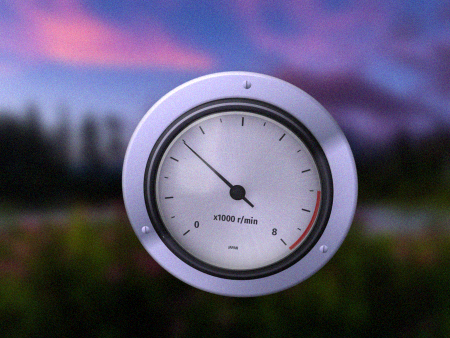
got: 2500 rpm
